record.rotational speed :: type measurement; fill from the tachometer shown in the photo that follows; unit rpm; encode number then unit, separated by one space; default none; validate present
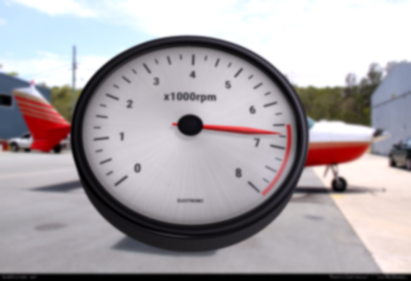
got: 6750 rpm
